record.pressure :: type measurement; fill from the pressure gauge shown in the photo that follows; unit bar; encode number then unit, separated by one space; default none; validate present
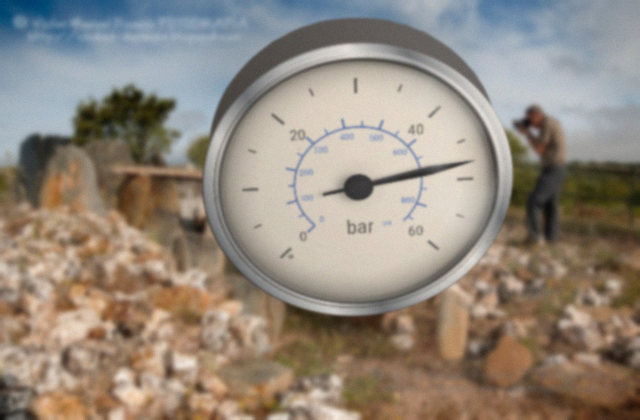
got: 47.5 bar
